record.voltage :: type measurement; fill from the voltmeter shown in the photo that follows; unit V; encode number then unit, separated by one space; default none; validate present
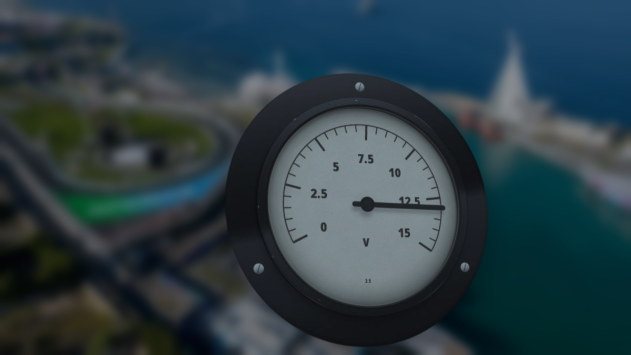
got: 13 V
